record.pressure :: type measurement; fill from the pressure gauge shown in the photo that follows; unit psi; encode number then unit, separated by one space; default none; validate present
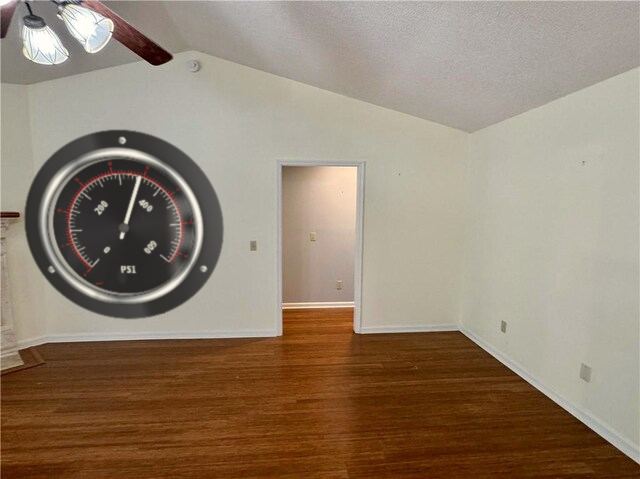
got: 350 psi
